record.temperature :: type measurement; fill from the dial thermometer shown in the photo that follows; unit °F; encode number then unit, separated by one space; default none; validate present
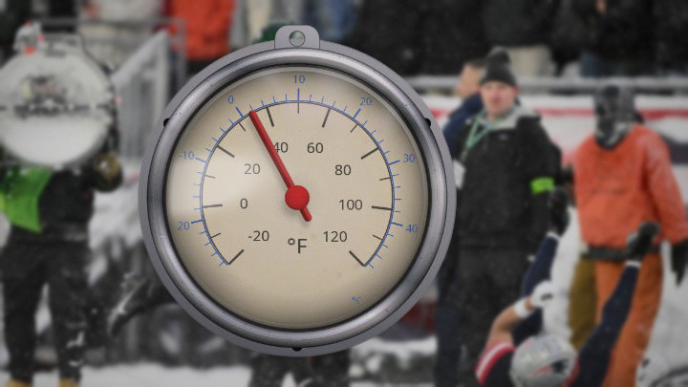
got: 35 °F
